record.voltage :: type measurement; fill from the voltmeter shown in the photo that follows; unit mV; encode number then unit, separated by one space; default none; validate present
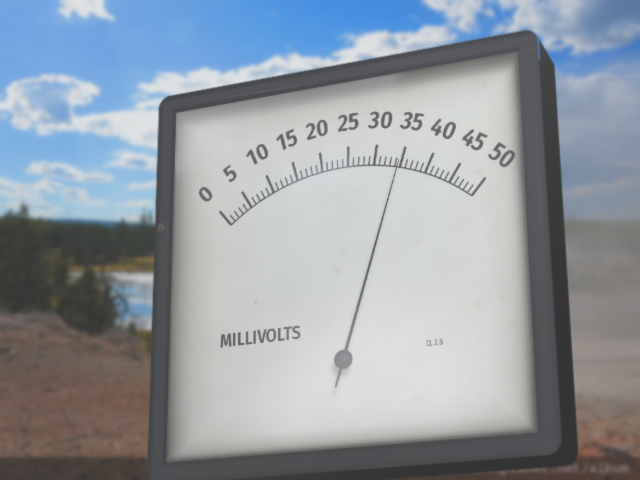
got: 35 mV
